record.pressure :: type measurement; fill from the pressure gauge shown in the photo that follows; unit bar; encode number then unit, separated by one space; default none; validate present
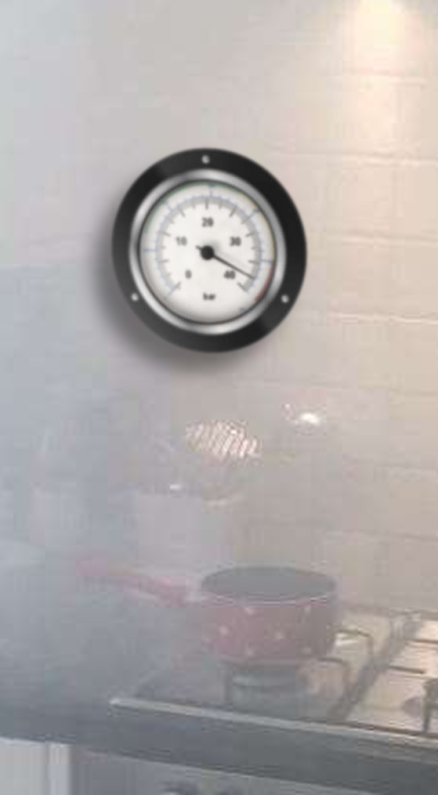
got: 37.5 bar
